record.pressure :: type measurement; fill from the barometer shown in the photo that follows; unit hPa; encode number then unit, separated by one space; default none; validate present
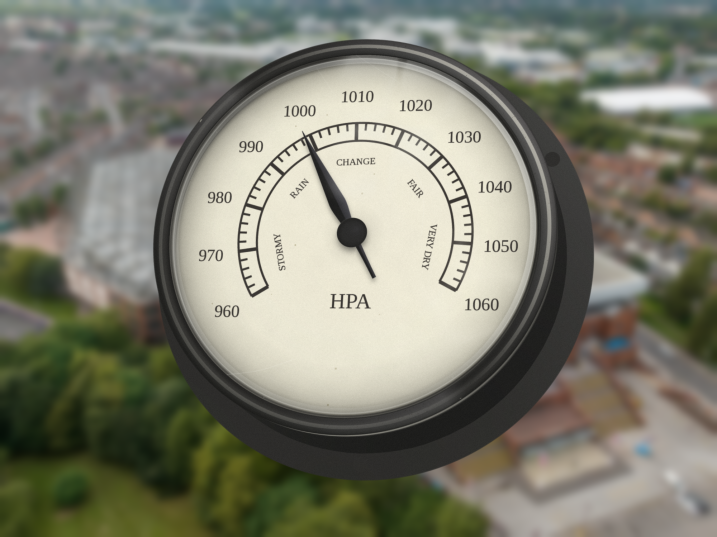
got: 999 hPa
